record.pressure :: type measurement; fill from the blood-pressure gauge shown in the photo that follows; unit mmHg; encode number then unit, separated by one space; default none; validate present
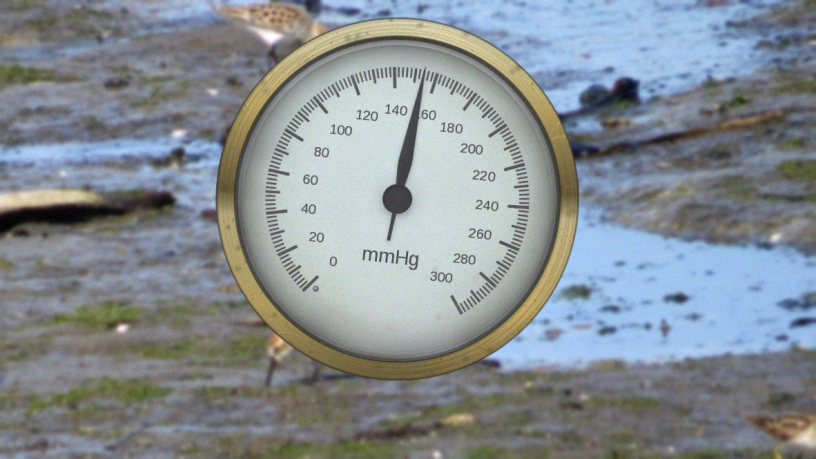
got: 154 mmHg
